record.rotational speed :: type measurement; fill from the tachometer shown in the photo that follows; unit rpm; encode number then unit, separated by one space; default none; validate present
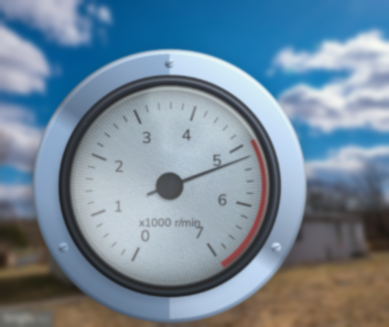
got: 5200 rpm
